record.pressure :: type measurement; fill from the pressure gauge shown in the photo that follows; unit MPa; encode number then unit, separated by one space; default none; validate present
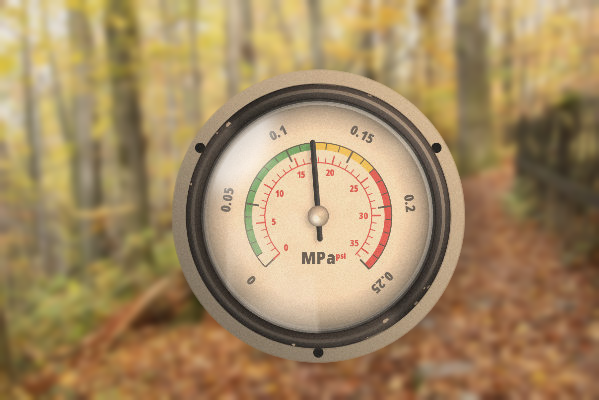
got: 0.12 MPa
